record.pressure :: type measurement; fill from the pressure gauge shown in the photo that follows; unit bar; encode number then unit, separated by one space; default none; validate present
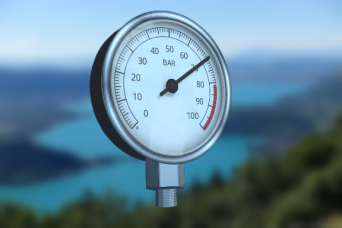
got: 70 bar
